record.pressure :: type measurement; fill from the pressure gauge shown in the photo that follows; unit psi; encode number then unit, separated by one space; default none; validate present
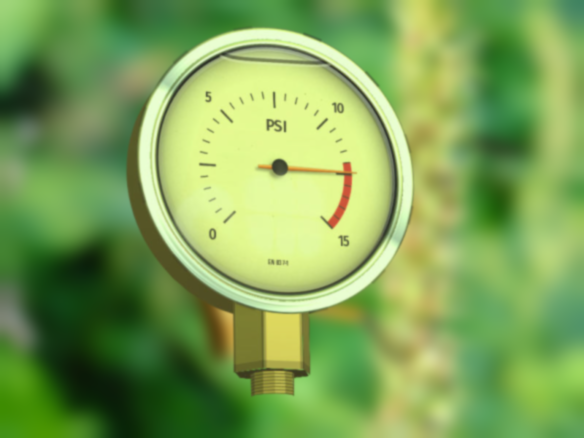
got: 12.5 psi
